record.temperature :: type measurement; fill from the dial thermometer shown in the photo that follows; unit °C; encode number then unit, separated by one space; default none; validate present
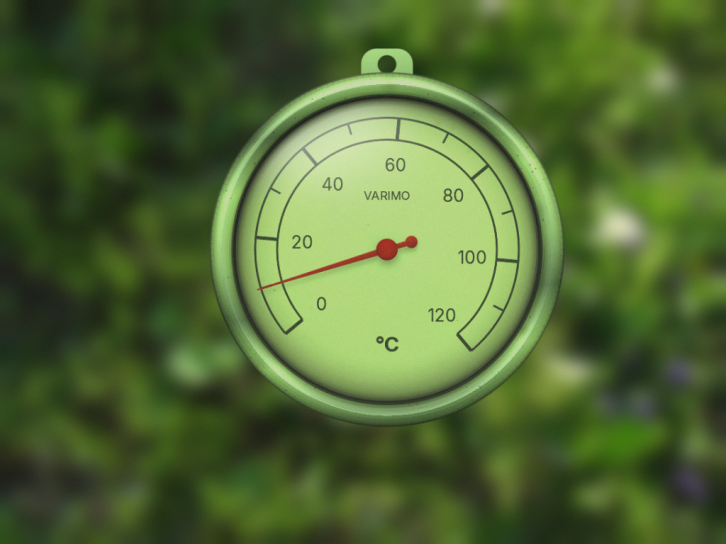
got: 10 °C
